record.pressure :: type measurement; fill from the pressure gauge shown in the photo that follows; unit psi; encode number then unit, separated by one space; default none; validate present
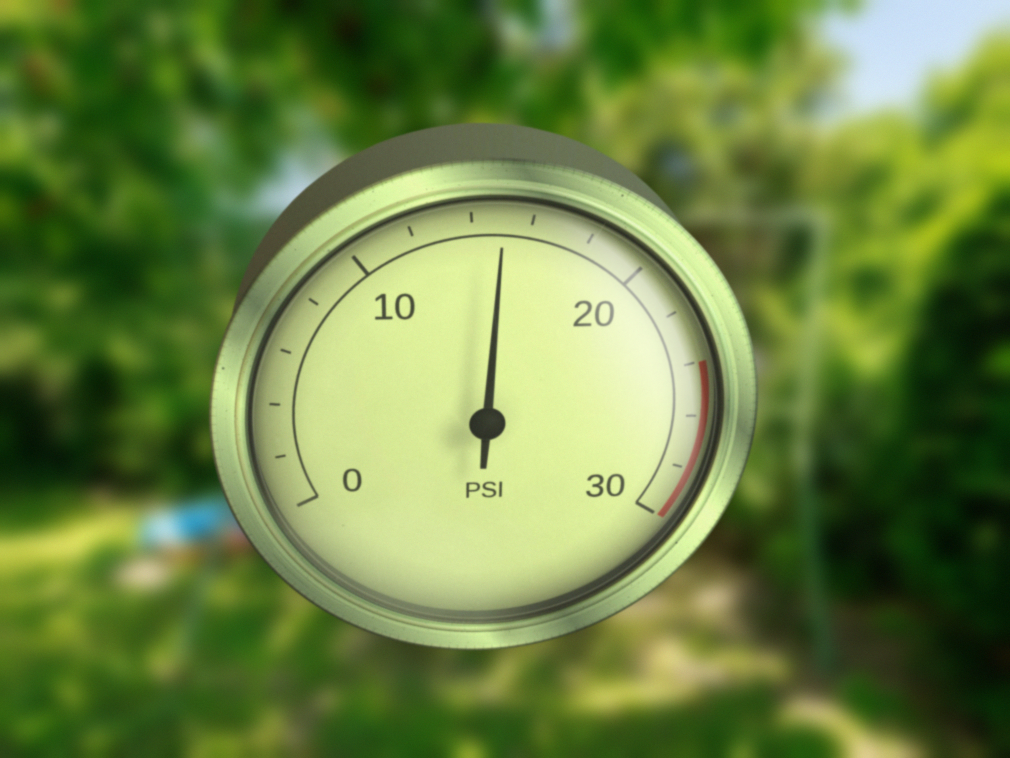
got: 15 psi
